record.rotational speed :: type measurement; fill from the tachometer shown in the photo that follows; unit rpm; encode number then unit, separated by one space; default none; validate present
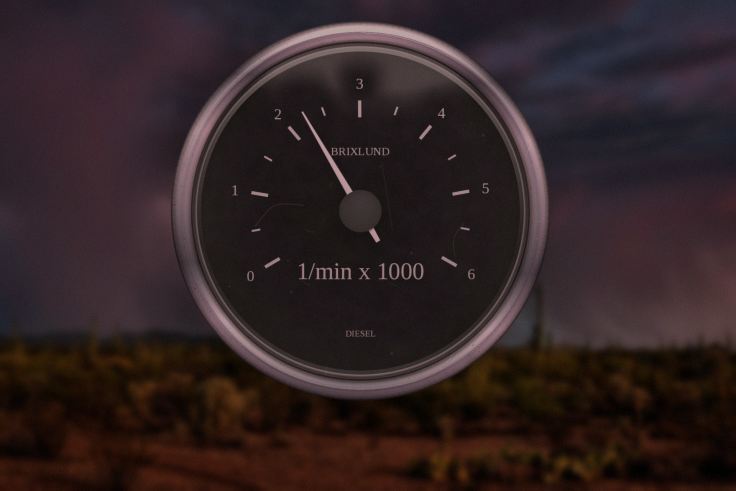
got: 2250 rpm
